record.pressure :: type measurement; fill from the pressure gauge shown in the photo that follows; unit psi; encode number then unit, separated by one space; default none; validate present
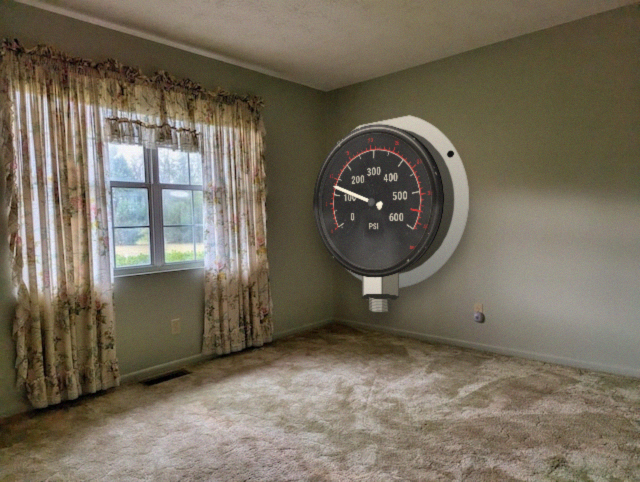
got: 125 psi
